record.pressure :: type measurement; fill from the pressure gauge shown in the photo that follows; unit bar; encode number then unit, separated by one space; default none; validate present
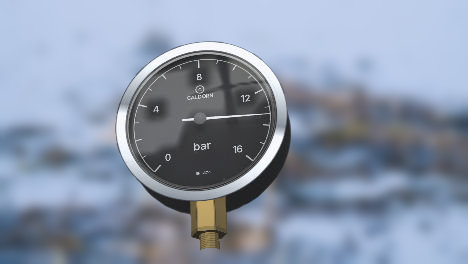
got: 13.5 bar
